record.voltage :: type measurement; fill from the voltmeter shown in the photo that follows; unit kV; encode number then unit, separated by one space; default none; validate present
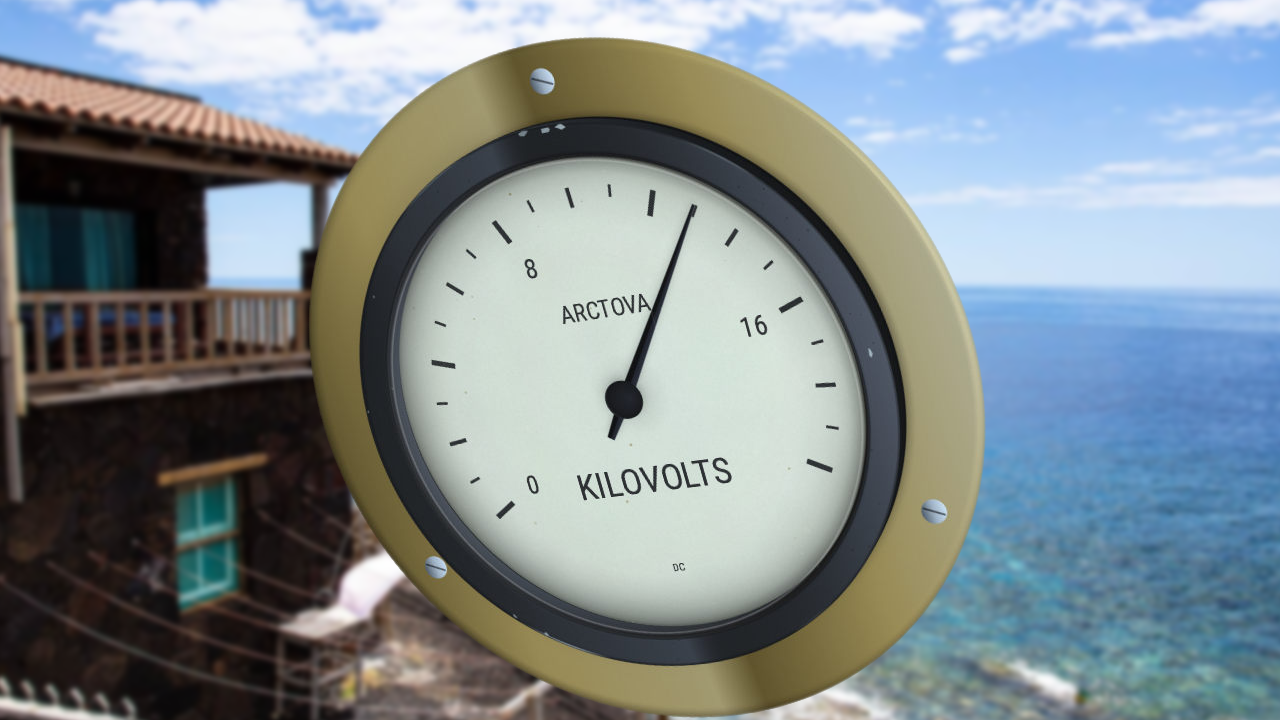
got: 13 kV
